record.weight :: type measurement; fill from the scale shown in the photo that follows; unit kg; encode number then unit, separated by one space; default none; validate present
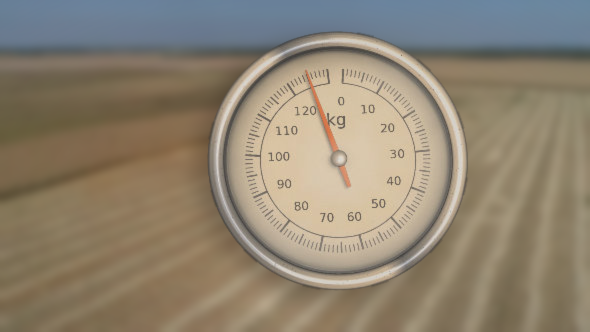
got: 125 kg
